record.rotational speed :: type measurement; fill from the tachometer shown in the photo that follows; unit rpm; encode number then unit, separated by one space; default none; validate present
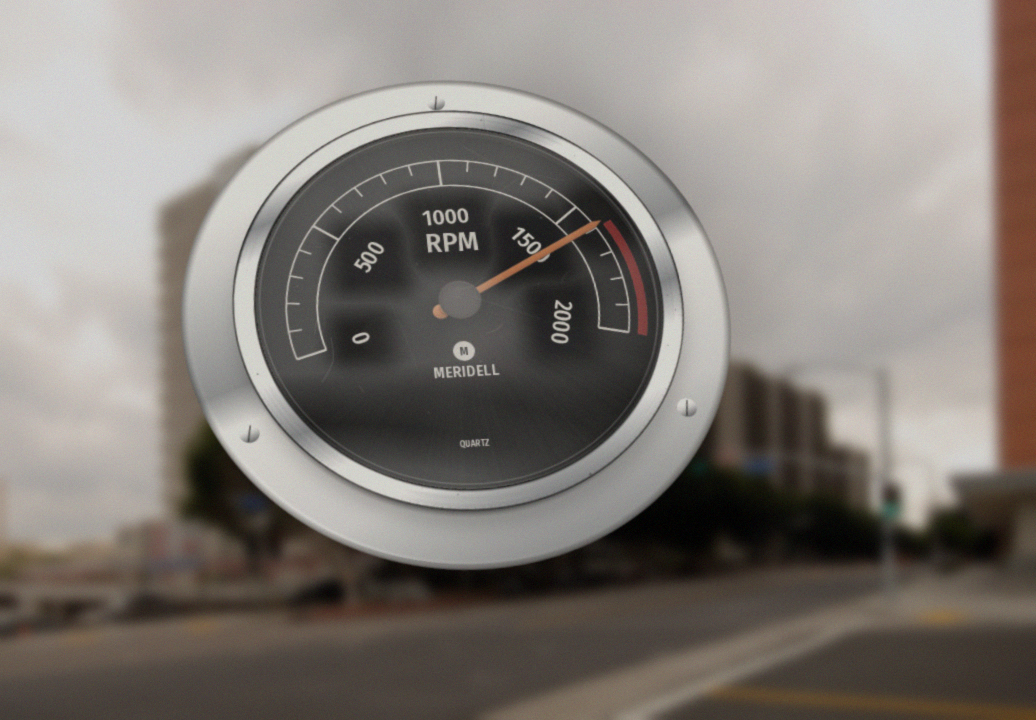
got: 1600 rpm
